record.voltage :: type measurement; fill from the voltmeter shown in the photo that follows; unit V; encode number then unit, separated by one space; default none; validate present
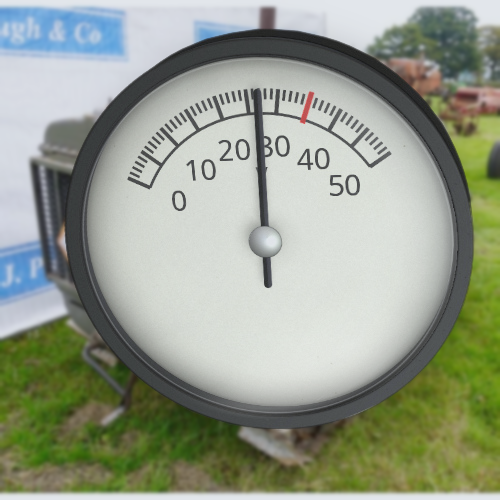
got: 27 V
